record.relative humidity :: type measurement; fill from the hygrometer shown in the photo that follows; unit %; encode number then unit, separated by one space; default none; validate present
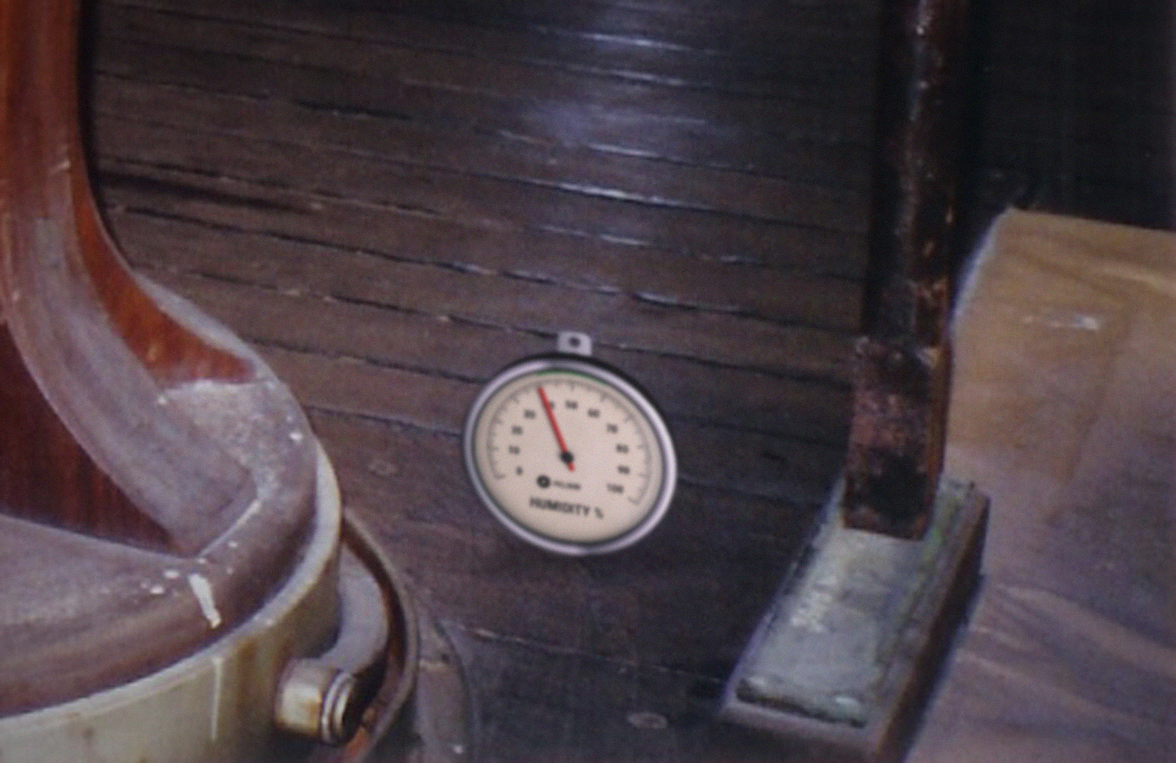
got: 40 %
